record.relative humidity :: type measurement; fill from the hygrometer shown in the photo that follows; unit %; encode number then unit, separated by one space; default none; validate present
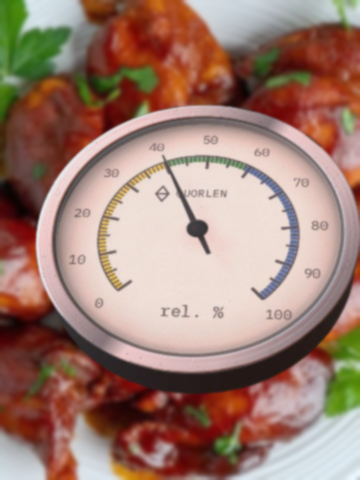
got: 40 %
